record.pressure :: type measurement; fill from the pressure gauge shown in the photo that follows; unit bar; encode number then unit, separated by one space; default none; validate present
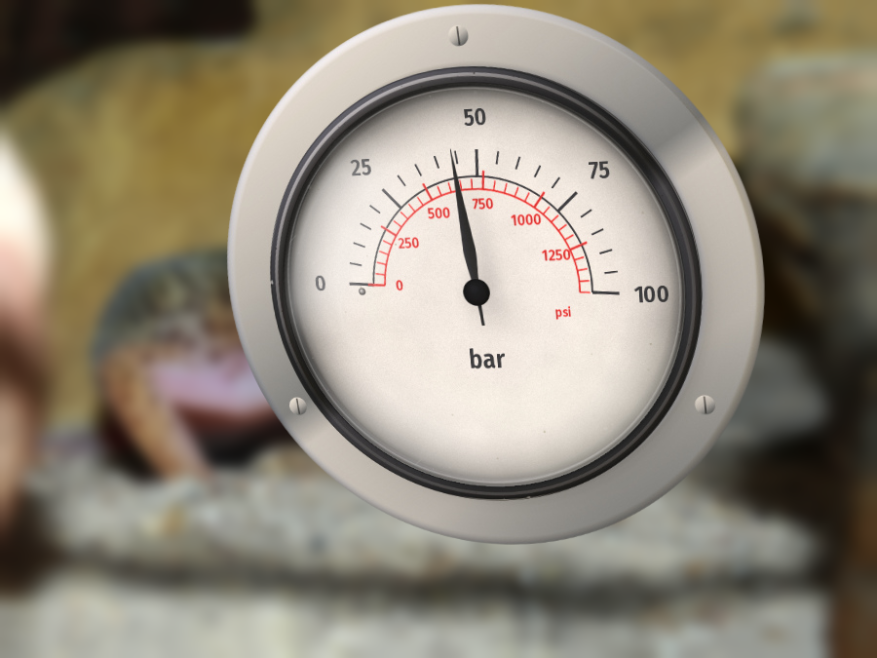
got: 45 bar
